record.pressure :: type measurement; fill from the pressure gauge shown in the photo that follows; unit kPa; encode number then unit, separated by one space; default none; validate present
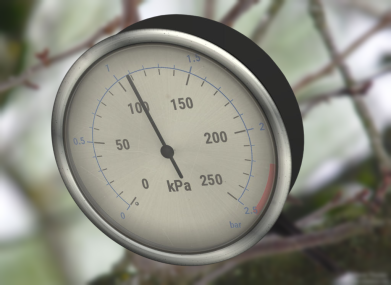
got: 110 kPa
